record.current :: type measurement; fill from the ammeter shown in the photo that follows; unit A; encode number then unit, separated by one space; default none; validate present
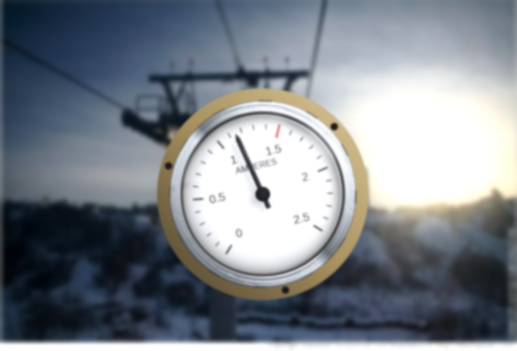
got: 1.15 A
